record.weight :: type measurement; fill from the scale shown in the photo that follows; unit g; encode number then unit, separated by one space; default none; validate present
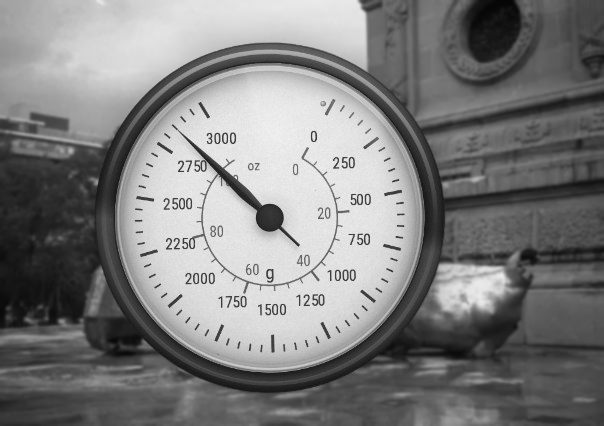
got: 2850 g
